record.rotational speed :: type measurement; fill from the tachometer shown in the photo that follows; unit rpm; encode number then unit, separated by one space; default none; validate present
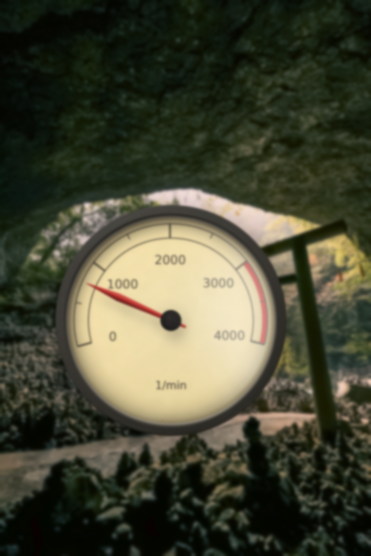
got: 750 rpm
